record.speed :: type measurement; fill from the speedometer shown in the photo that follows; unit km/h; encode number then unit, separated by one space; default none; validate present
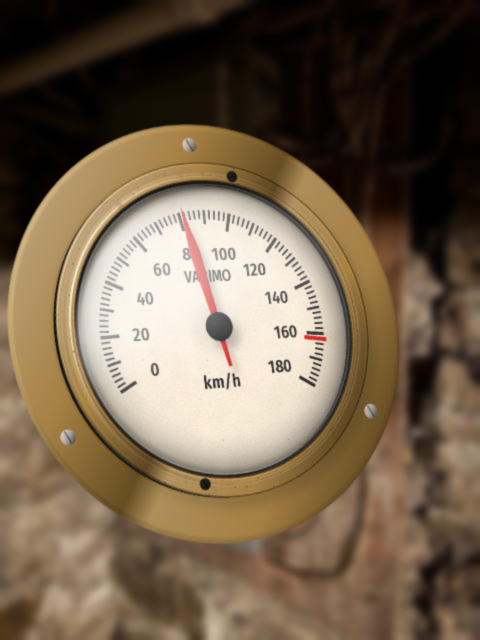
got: 80 km/h
